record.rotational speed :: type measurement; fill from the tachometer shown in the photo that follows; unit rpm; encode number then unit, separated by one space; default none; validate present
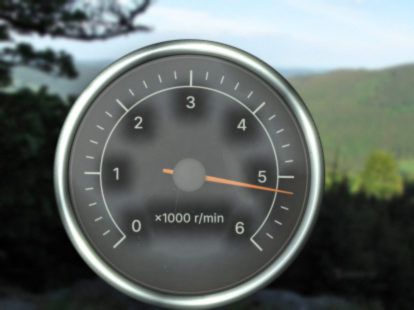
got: 5200 rpm
